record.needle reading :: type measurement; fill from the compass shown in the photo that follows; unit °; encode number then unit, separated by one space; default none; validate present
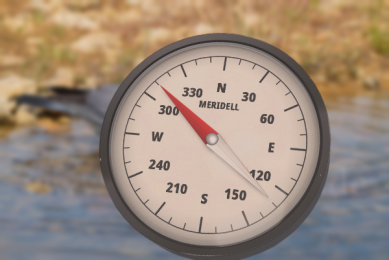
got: 310 °
